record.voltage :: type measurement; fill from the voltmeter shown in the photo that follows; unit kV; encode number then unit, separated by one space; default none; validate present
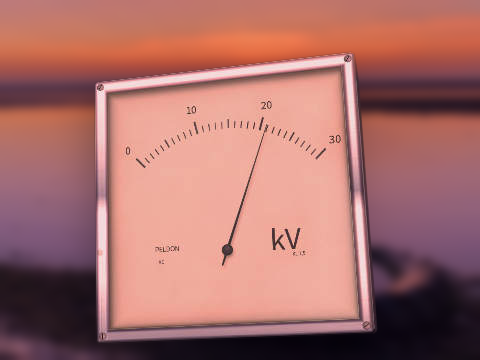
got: 21 kV
